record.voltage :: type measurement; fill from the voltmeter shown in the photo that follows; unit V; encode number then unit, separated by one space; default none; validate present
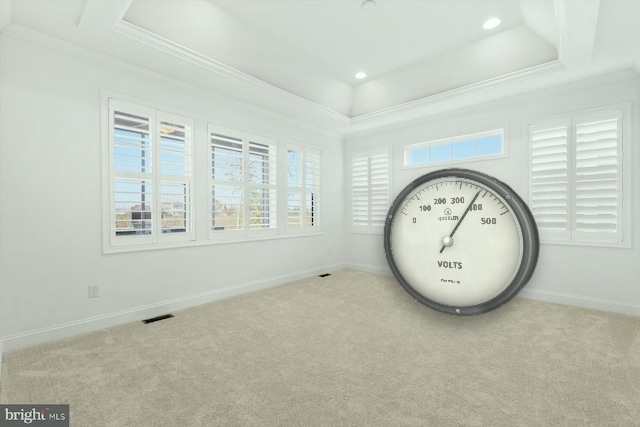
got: 380 V
